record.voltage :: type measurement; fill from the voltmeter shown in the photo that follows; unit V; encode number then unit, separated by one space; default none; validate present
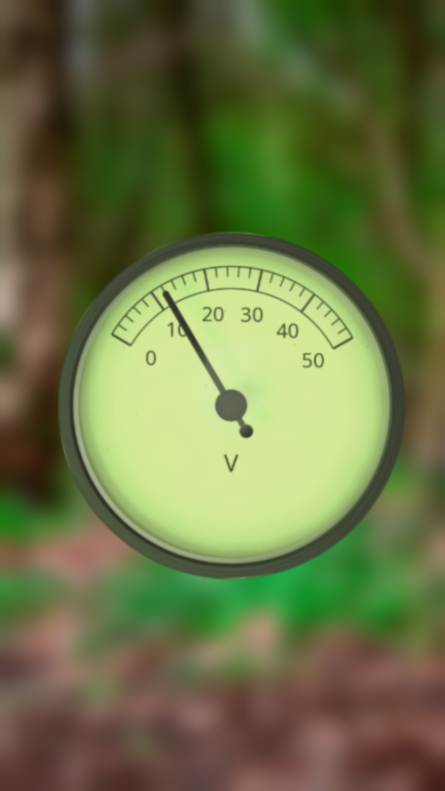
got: 12 V
